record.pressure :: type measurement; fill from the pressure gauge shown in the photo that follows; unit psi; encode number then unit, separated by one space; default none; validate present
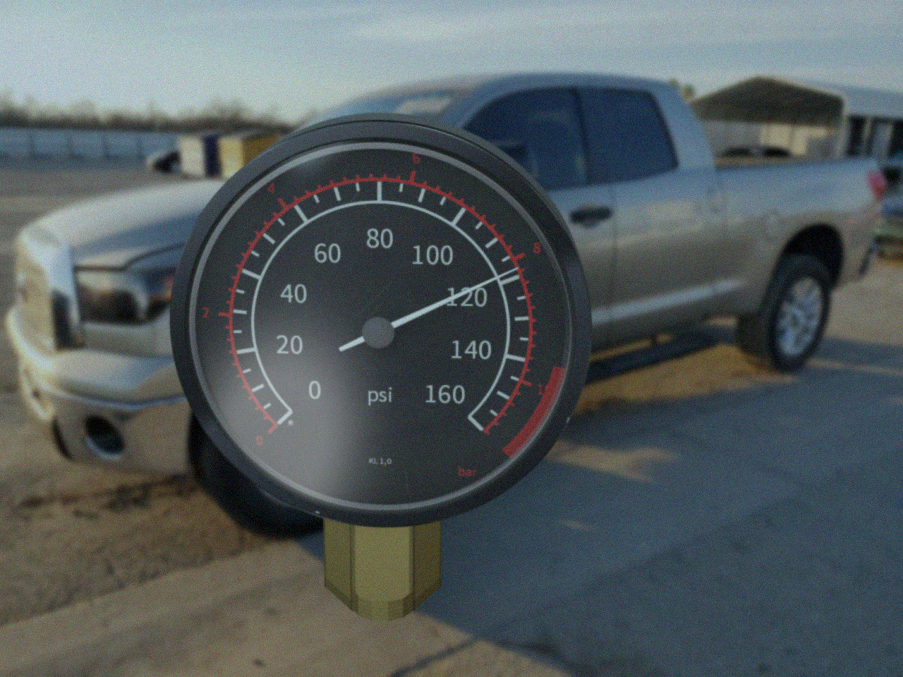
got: 117.5 psi
